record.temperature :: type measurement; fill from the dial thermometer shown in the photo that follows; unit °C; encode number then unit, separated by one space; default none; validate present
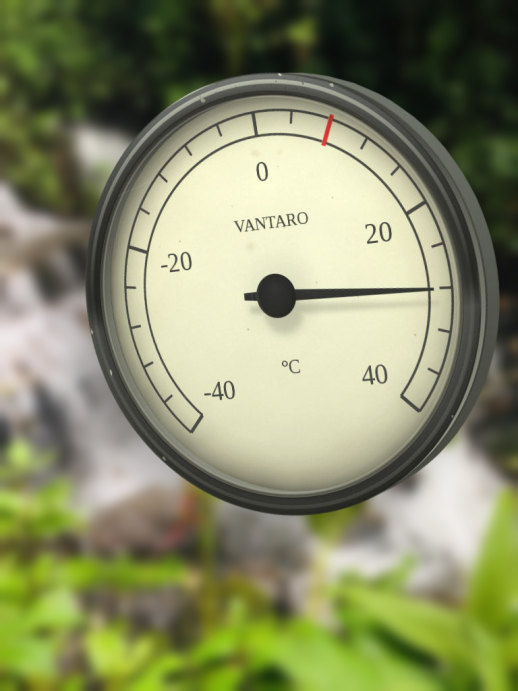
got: 28 °C
